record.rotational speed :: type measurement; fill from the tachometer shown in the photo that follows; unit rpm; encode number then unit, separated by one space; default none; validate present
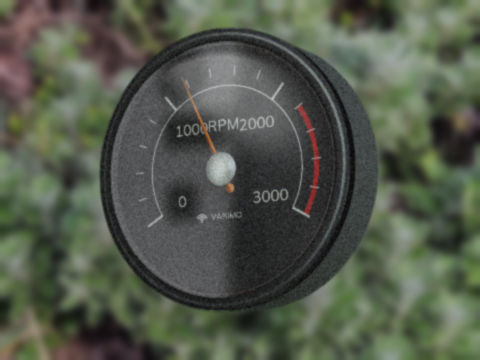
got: 1200 rpm
